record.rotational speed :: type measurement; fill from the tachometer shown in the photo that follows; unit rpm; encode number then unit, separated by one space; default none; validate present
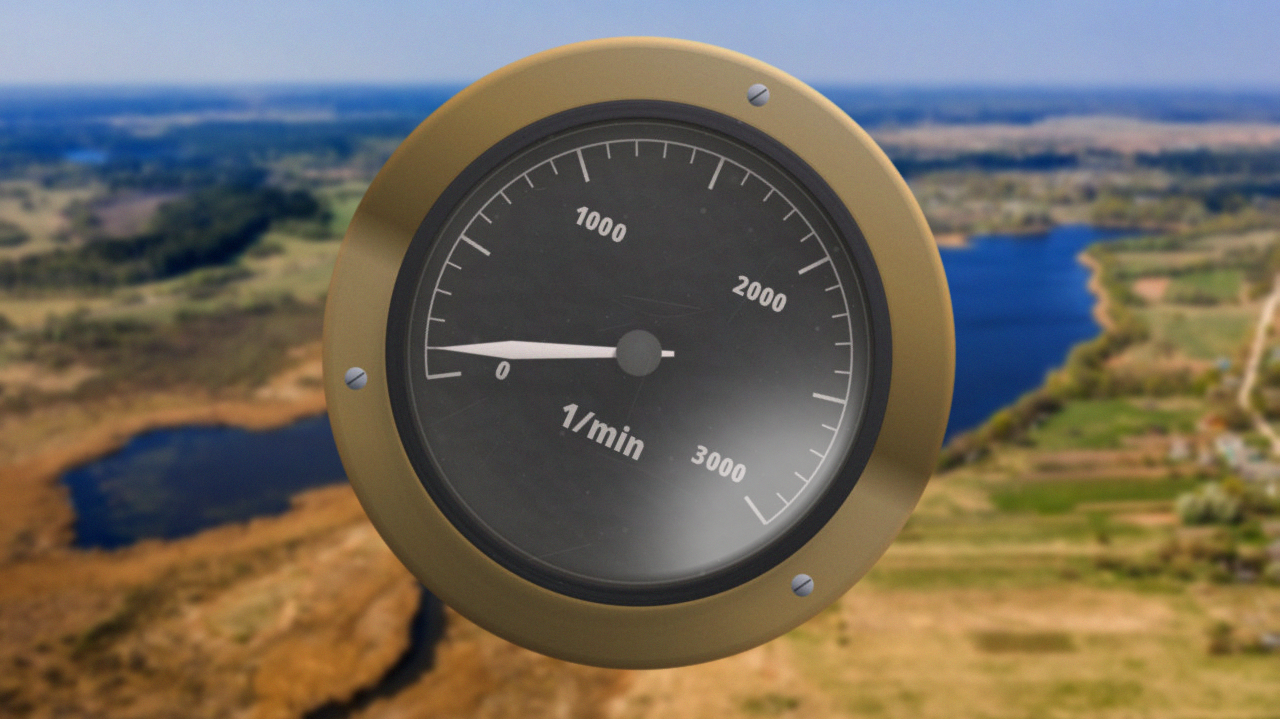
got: 100 rpm
